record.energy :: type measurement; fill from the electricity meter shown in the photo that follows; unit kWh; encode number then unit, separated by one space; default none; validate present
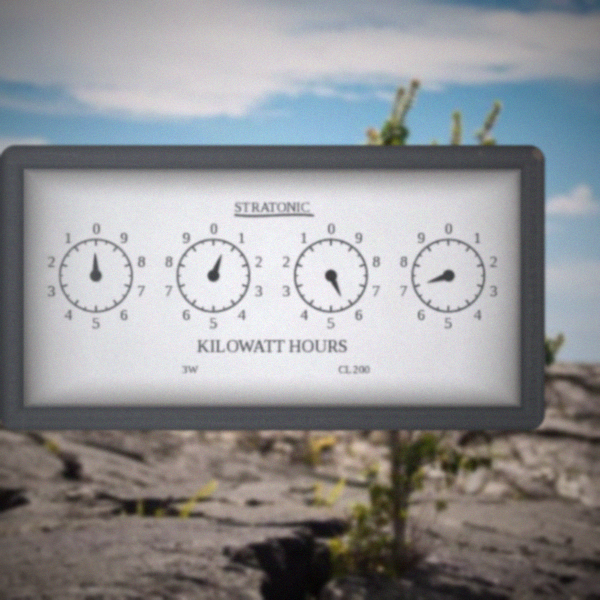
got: 57 kWh
